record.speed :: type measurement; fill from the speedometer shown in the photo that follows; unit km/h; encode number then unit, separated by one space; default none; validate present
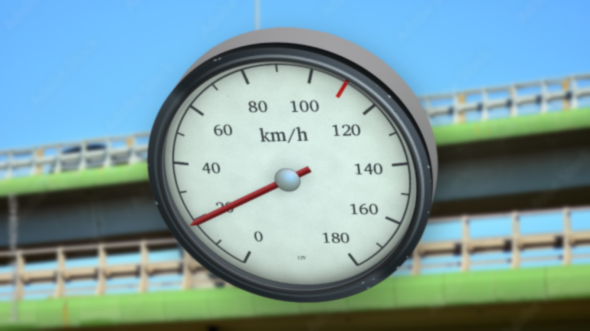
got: 20 km/h
